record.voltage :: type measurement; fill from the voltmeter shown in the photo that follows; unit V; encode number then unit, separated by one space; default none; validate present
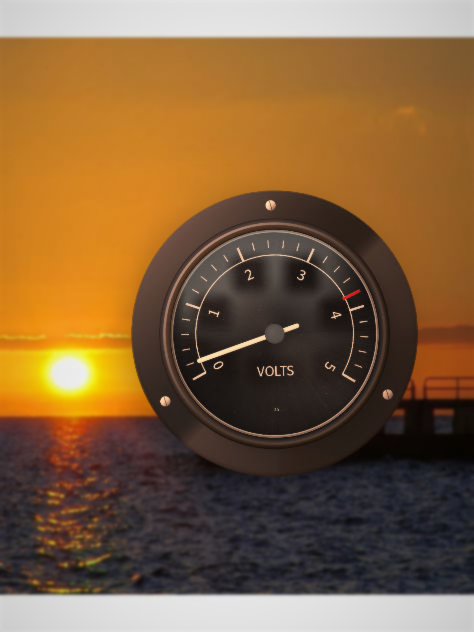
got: 0.2 V
